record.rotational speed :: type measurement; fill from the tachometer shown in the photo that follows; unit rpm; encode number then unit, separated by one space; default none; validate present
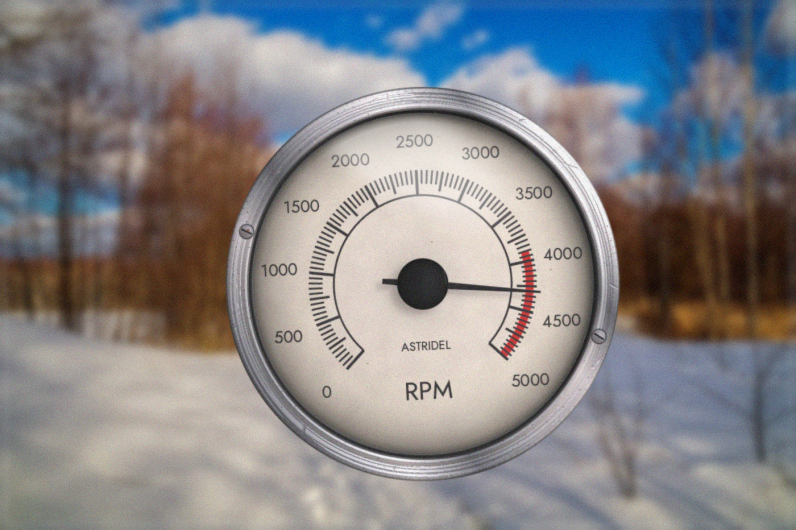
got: 4300 rpm
